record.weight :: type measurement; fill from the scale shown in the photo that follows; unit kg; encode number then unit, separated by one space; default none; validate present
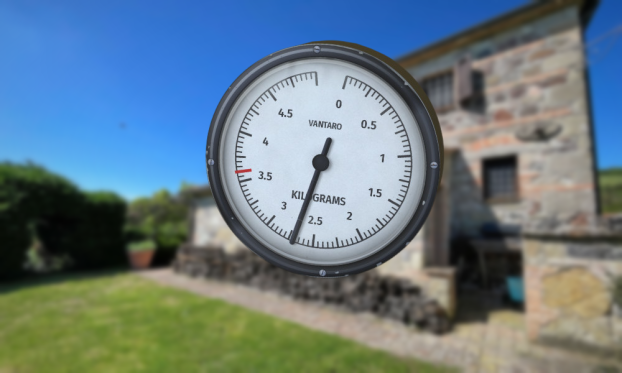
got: 2.7 kg
